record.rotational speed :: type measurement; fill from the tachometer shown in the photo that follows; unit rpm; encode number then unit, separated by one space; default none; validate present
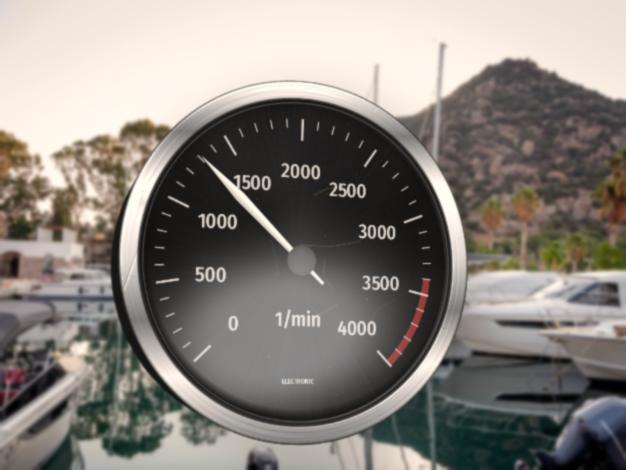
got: 1300 rpm
